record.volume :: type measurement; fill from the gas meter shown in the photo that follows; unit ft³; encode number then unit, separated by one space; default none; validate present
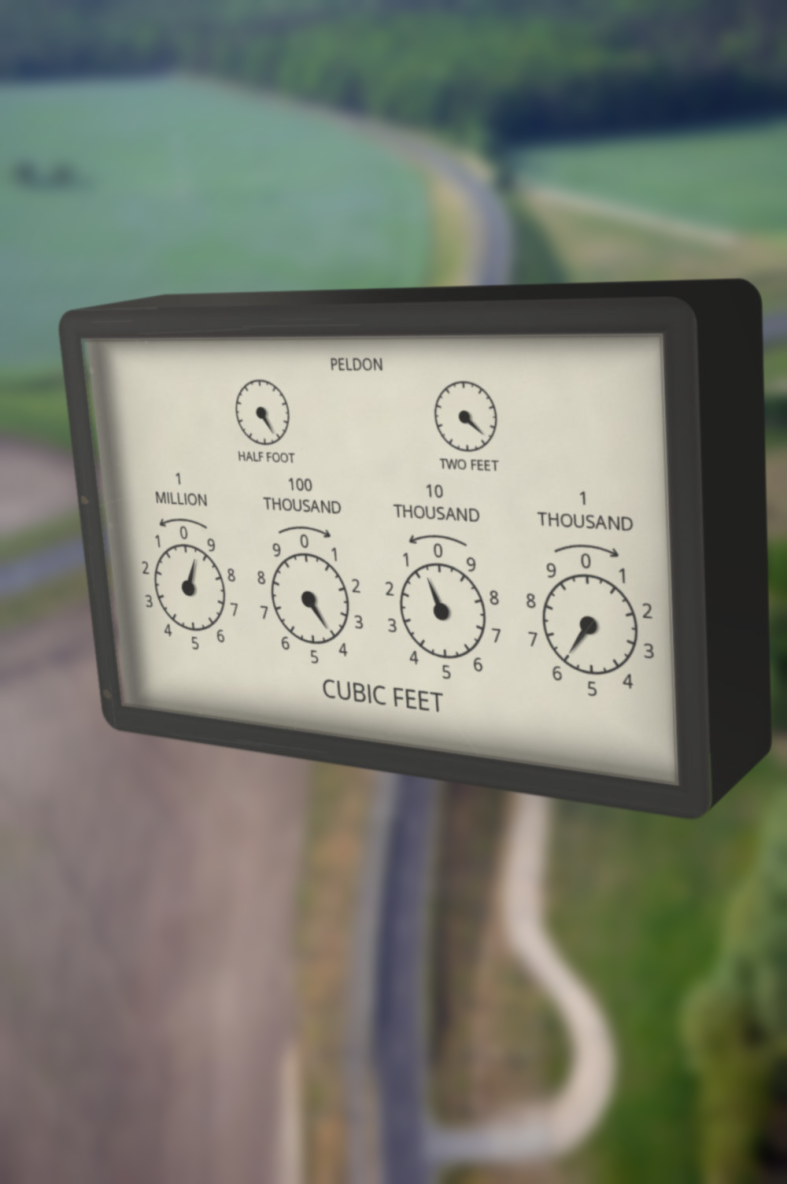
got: 940600 ft³
